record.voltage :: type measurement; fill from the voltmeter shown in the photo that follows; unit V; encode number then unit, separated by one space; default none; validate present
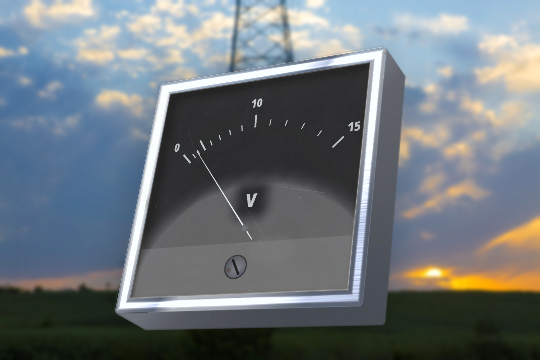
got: 4 V
